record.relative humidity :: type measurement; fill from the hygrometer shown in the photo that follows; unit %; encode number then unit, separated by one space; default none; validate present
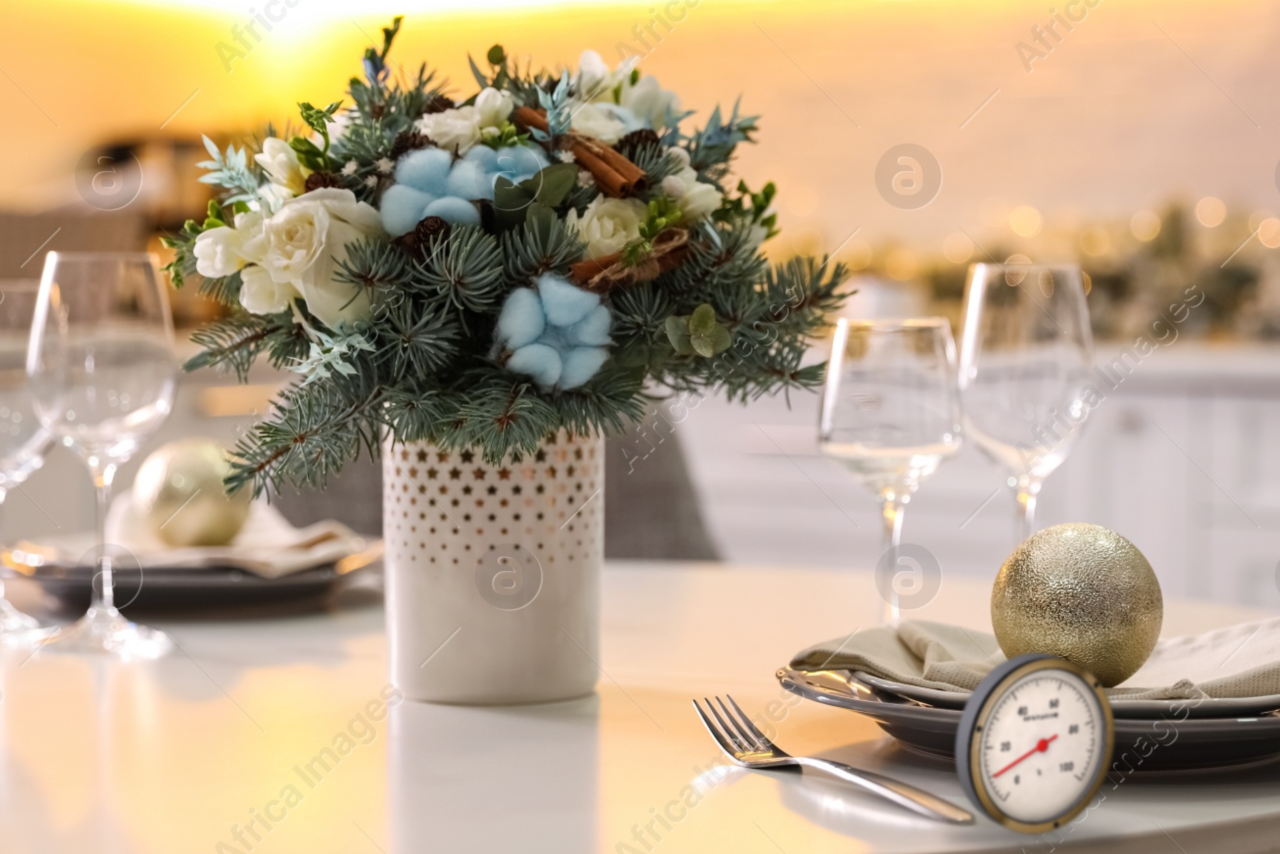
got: 10 %
